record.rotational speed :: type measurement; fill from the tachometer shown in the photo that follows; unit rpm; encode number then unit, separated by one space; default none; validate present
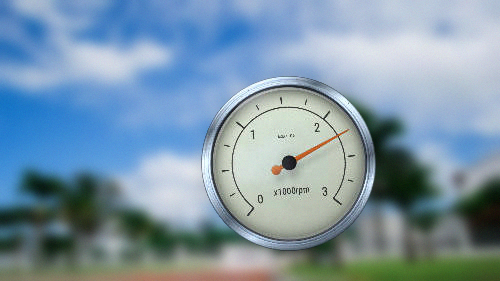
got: 2250 rpm
